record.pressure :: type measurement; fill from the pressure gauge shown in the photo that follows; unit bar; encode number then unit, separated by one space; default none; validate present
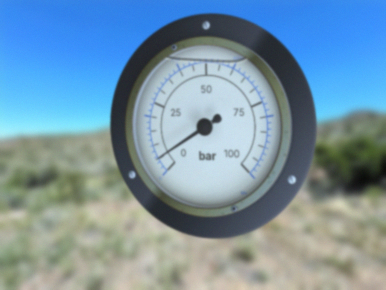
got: 5 bar
